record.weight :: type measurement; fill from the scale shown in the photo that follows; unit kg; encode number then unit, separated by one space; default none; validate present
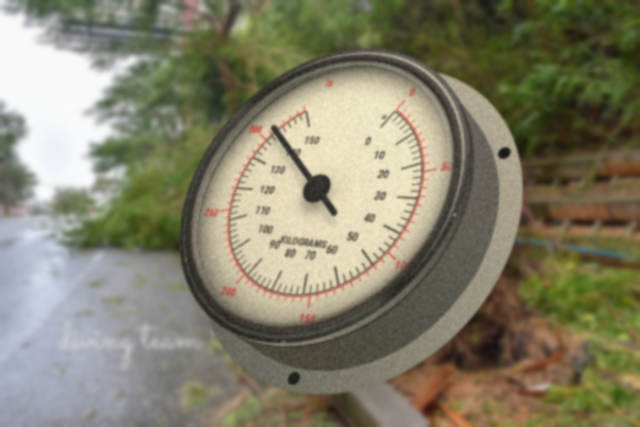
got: 140 kg
